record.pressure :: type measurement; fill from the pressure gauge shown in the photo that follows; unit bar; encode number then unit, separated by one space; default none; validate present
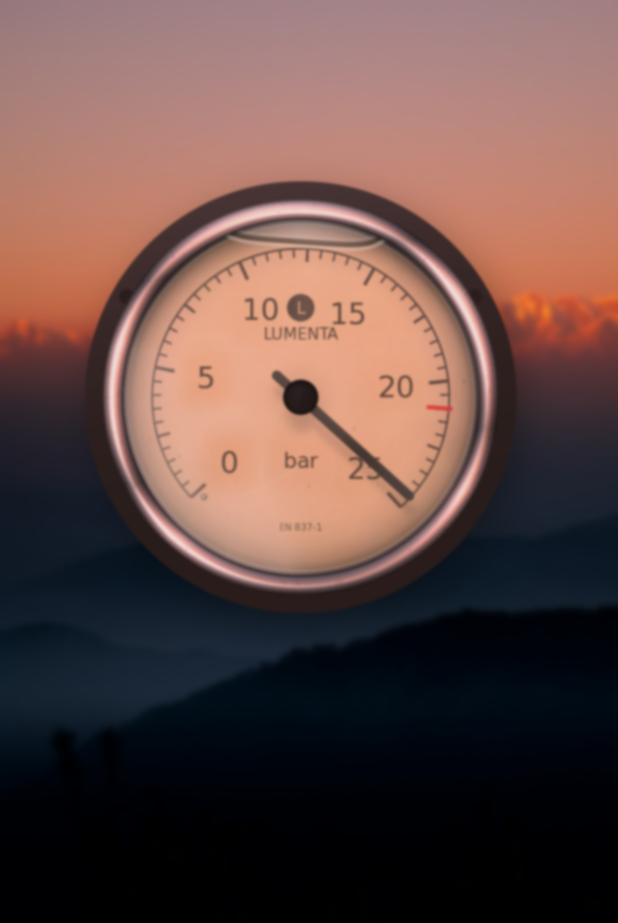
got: 24.5 bar
